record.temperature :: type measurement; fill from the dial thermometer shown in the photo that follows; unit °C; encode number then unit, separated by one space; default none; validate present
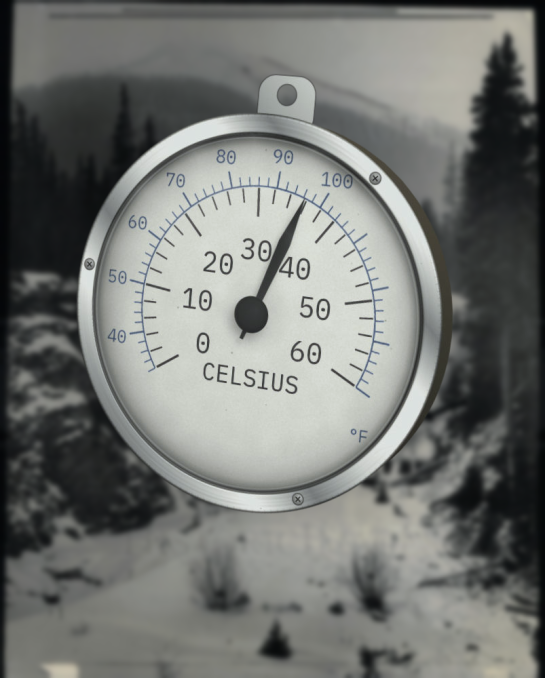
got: 36 °C
